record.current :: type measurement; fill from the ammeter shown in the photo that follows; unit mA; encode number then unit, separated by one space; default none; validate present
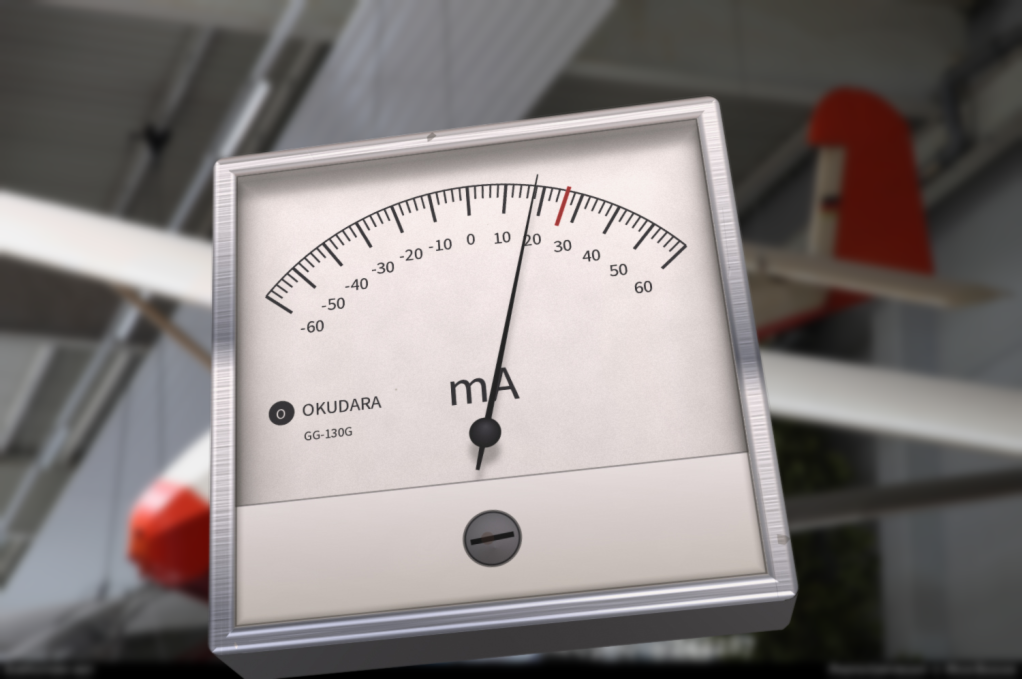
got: 18 mA
